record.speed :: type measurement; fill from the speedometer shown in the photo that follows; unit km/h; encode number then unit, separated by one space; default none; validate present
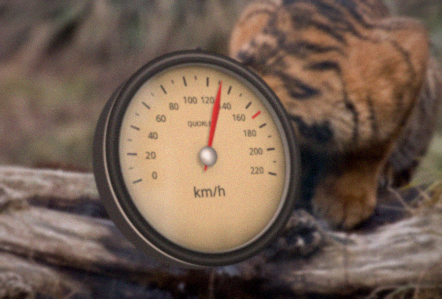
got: 130 km/h
